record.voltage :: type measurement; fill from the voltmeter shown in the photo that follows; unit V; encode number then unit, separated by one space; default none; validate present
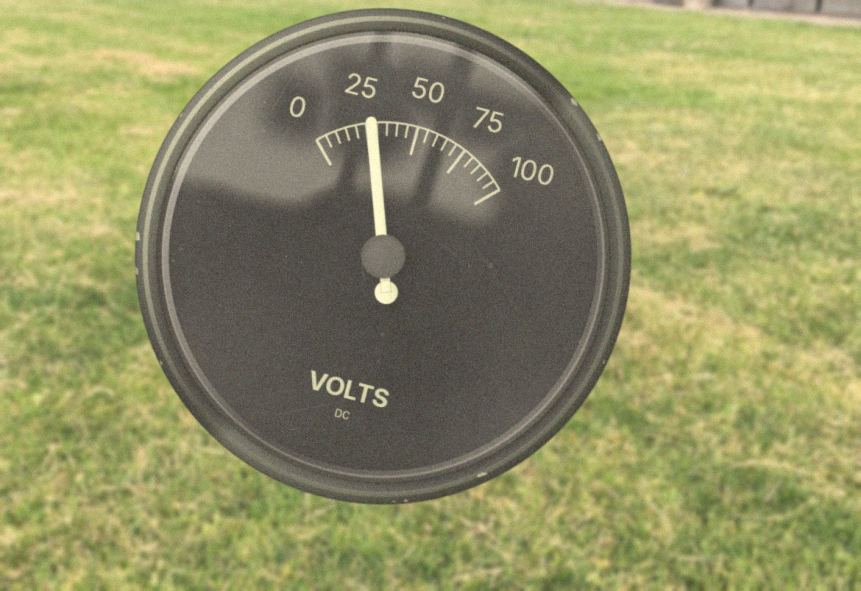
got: 27.5 V
